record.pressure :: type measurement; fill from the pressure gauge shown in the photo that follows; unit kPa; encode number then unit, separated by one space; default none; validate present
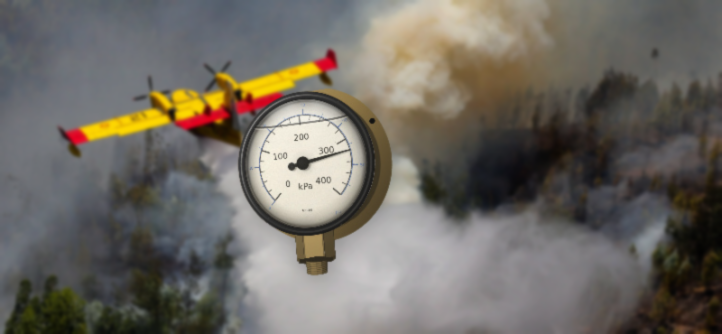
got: 320 kPa
